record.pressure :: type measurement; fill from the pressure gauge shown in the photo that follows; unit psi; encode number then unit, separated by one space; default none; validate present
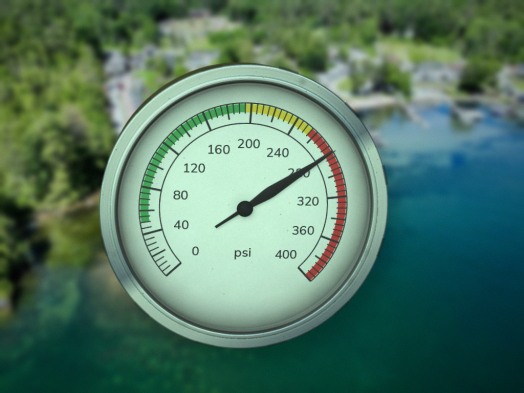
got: 280 psi
